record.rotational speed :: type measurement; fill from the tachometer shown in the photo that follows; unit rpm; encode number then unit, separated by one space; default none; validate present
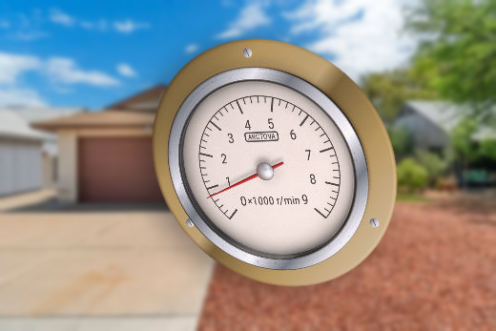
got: 800 rpm
